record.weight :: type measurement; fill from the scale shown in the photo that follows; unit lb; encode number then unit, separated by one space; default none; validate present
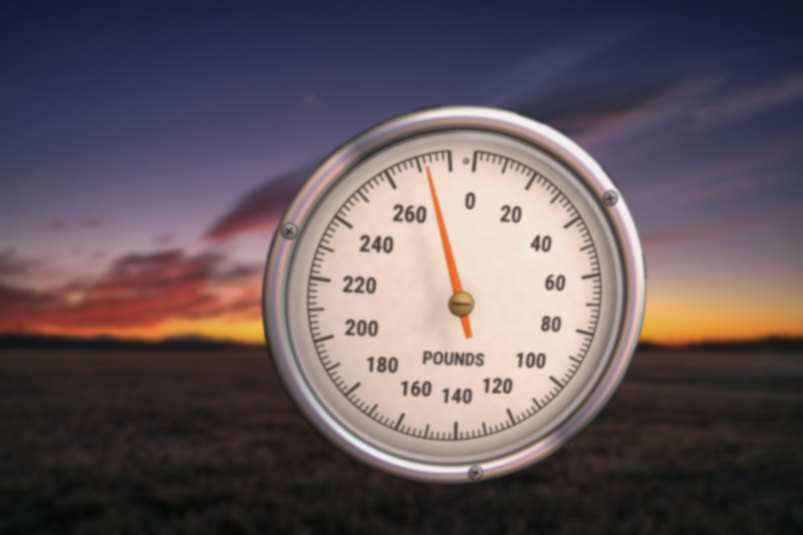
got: 272 lb
